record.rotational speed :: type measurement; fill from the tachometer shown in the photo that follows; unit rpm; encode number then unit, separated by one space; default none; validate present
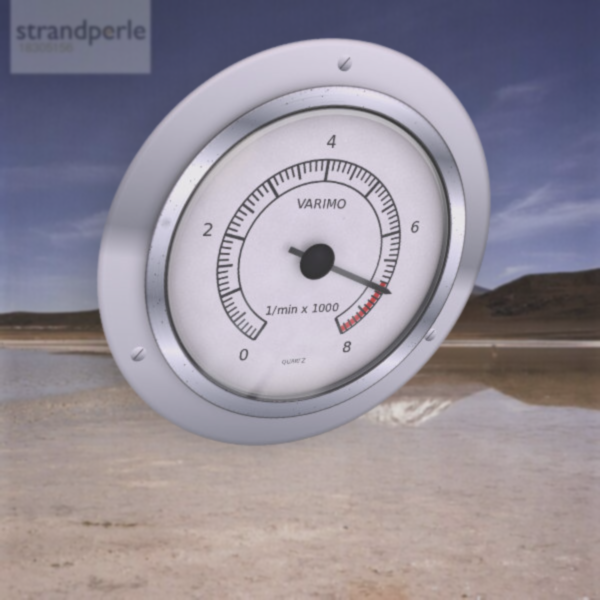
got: 7000 rpm
